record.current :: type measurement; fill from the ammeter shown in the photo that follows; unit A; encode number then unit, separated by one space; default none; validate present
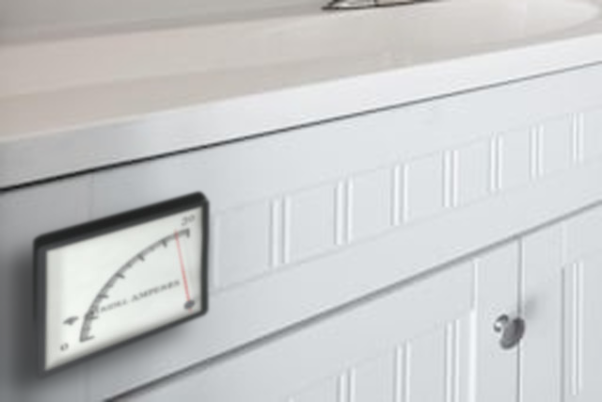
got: 27.5 A
